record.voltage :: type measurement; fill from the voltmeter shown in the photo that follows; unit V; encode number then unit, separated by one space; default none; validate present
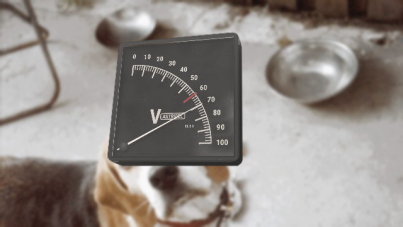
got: 70 V
